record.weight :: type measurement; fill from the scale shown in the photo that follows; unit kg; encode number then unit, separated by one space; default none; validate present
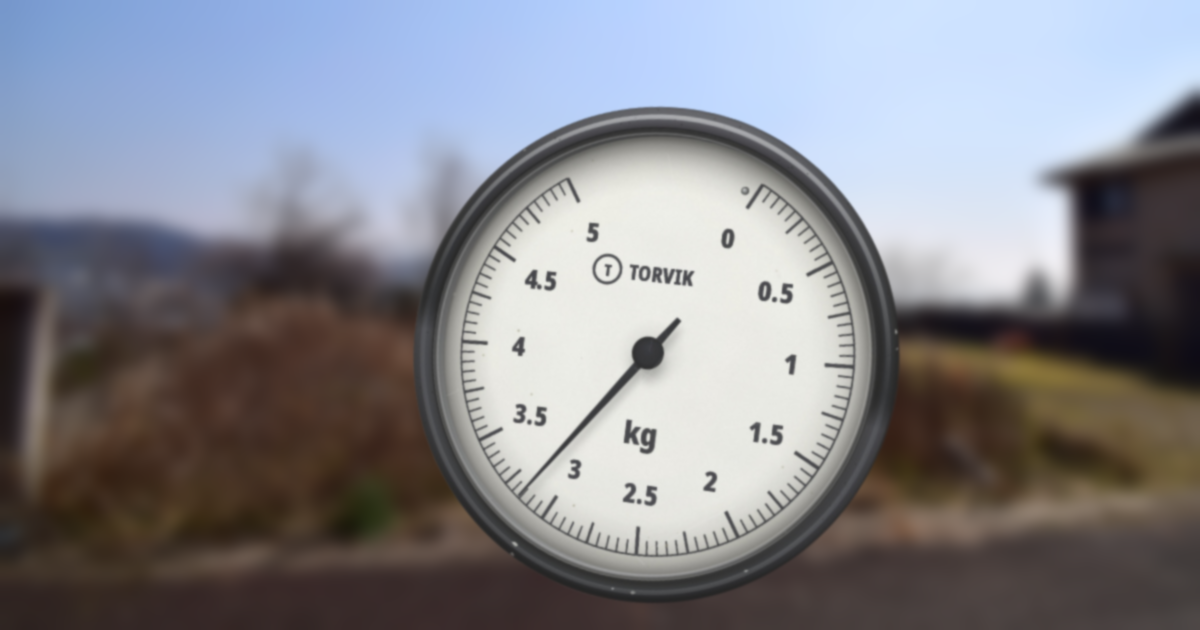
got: 3.15 kg
